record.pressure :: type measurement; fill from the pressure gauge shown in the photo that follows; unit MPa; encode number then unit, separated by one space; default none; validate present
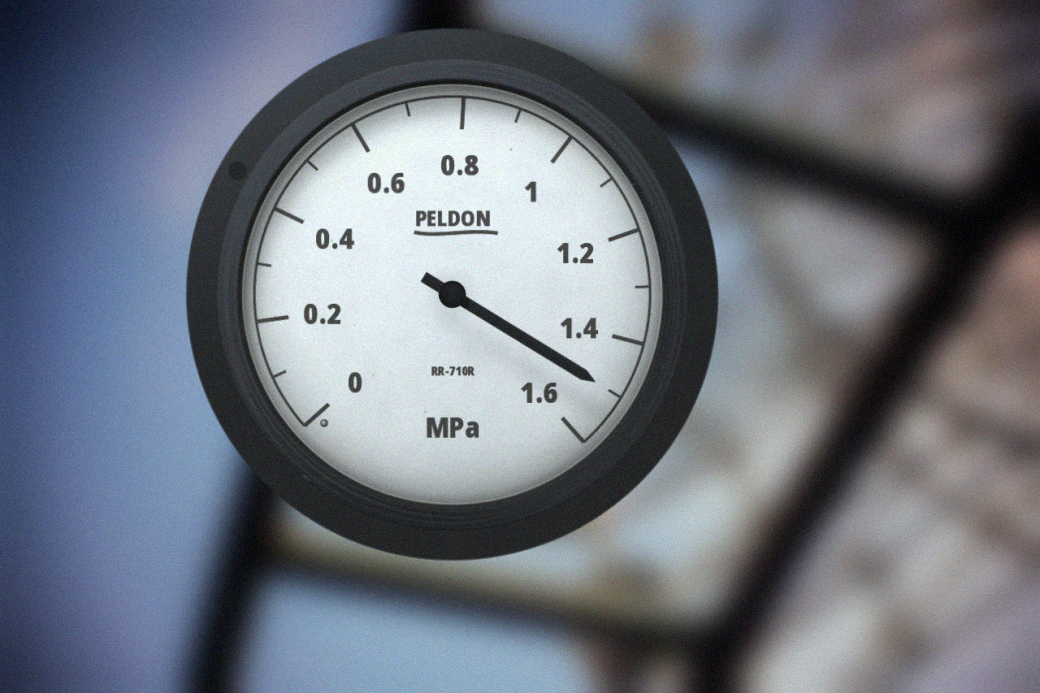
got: 1.5 MPa
